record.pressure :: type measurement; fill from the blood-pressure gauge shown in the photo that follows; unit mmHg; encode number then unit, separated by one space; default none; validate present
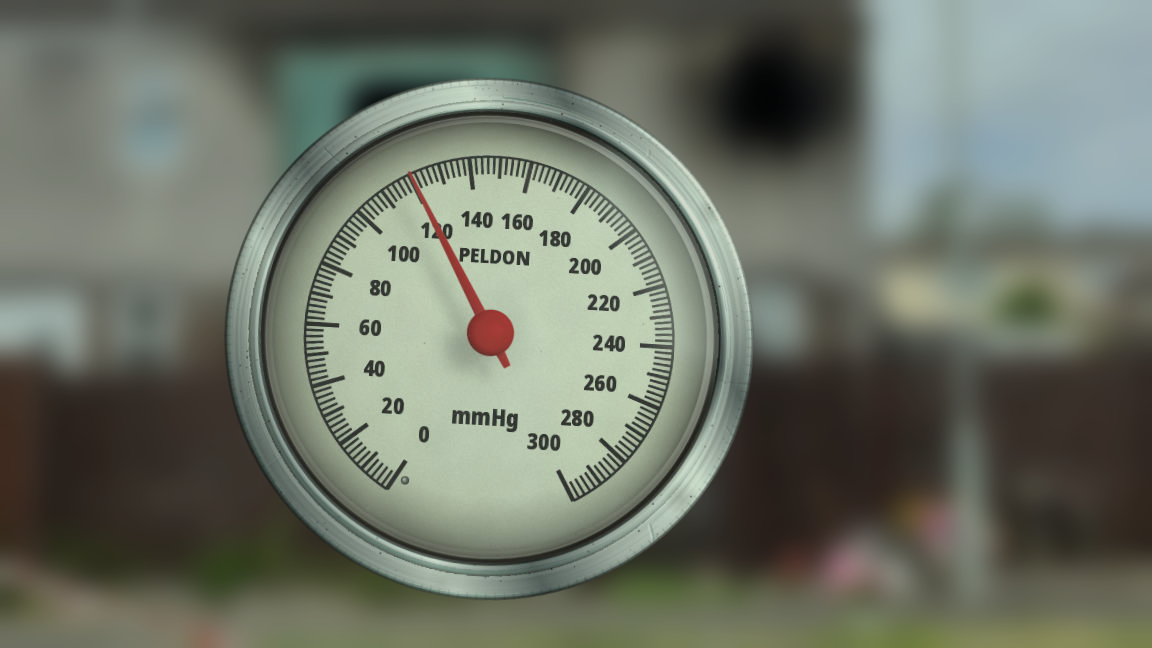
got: 120 mmHg
